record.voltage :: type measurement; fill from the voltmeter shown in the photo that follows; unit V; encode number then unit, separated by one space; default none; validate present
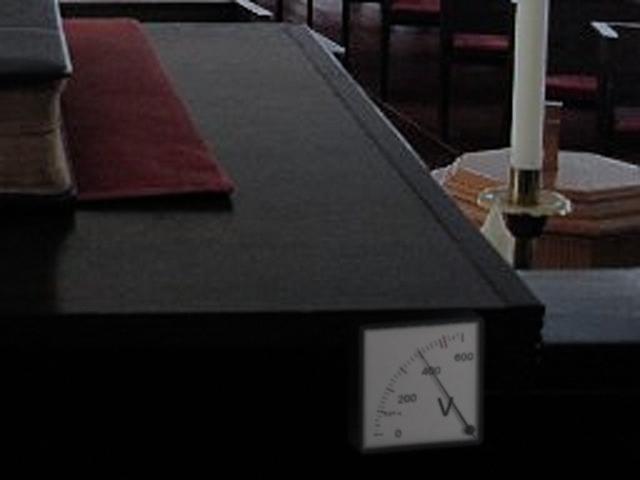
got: 400 V
